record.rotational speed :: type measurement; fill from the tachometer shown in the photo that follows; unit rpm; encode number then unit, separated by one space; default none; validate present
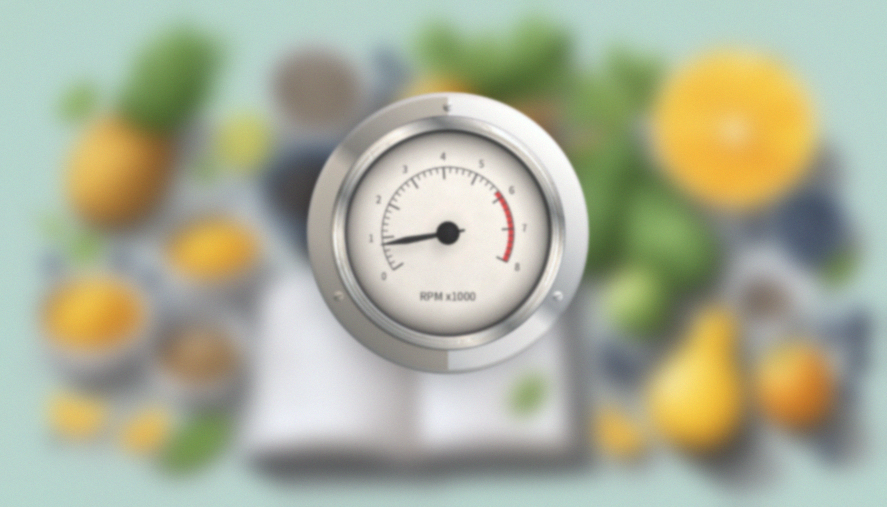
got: 800 rpm
